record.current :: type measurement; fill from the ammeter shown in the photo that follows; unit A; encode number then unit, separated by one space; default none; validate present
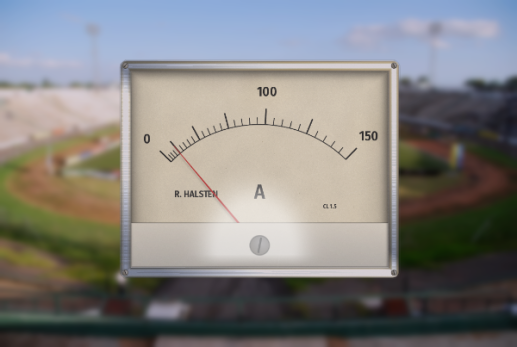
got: 25 A
